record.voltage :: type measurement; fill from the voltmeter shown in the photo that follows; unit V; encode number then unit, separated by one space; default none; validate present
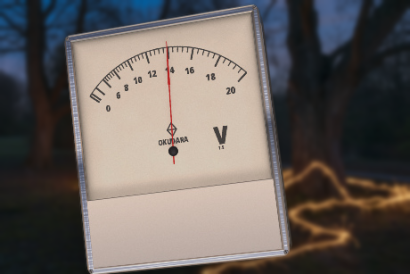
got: 14 V
